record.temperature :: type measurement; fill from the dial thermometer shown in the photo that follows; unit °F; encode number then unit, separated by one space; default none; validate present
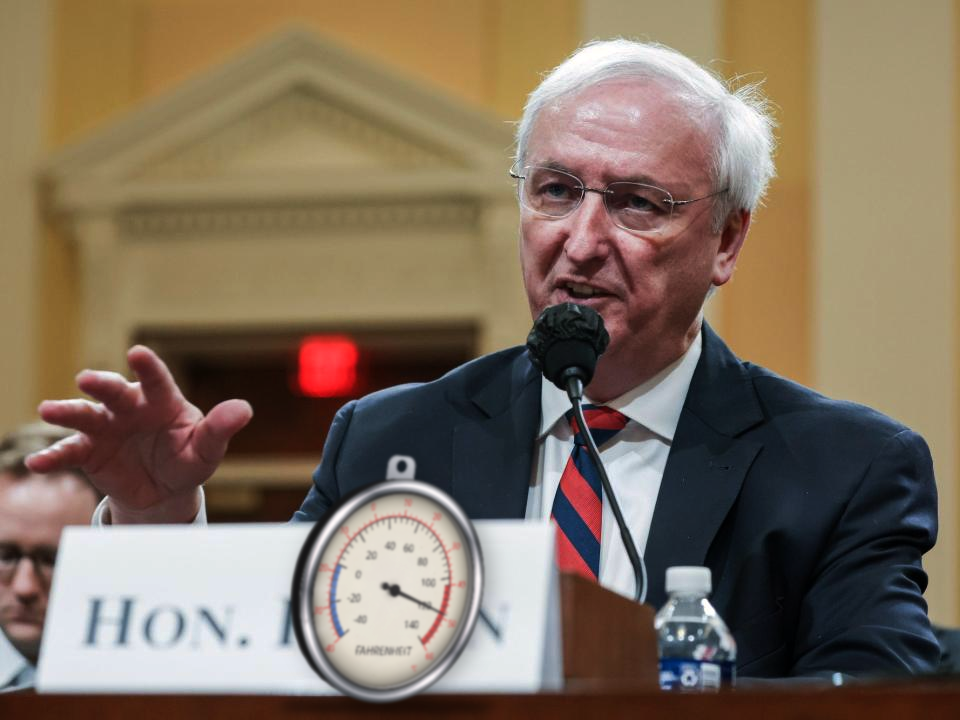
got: 120 °F
